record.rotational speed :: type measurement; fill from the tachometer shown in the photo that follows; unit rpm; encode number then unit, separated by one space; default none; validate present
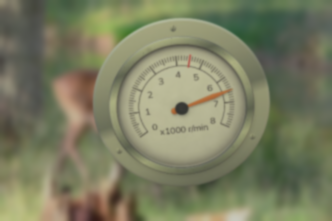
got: 6500 rpm
